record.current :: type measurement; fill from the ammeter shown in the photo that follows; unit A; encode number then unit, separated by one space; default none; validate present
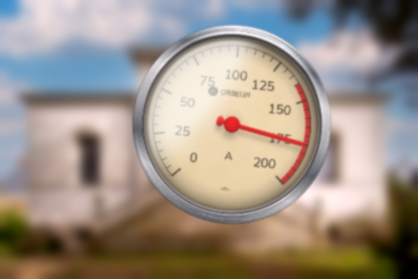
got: 175 A
